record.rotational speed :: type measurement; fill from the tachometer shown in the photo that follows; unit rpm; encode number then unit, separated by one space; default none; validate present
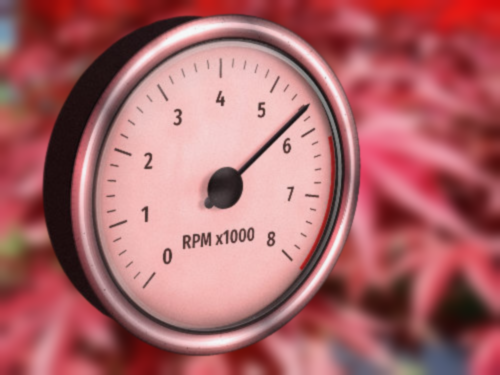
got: 5600 rpm
